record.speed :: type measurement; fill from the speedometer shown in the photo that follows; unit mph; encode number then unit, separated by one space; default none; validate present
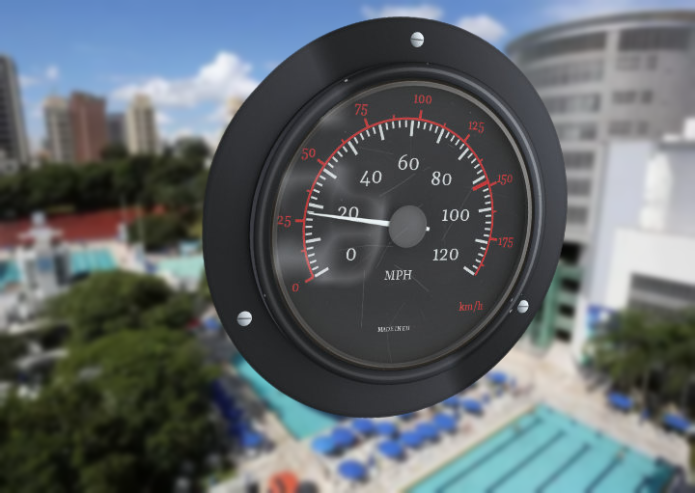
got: 18 mph
